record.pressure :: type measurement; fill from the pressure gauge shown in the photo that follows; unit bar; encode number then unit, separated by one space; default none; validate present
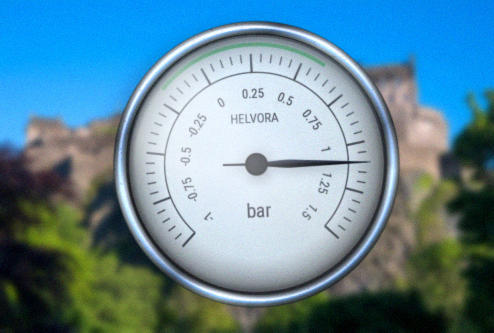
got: 1.1 bar
